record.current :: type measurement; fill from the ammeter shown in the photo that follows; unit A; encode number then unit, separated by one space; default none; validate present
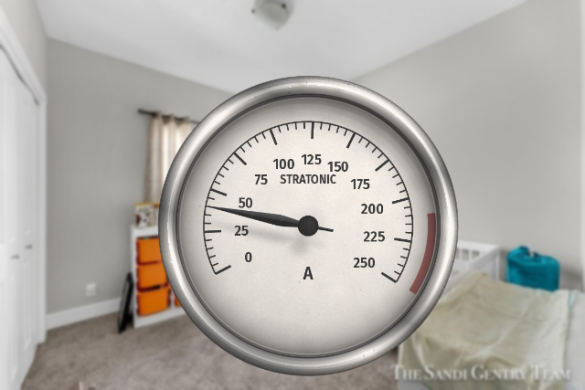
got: 40 A
